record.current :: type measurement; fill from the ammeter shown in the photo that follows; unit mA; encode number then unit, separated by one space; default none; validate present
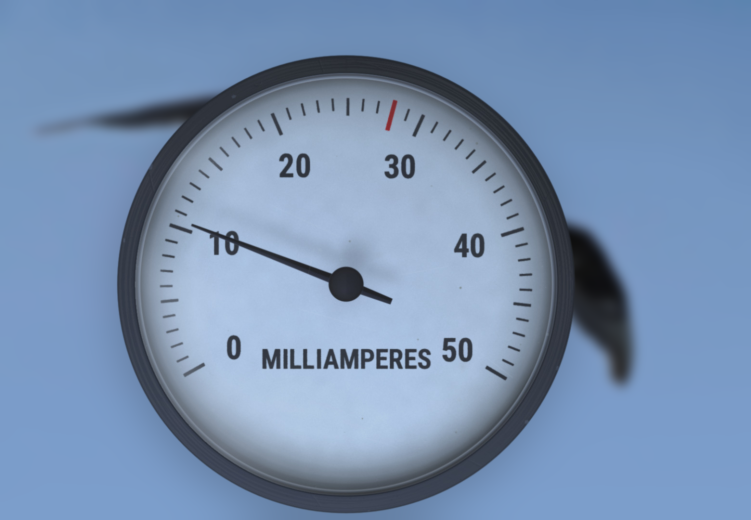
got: 10.5 mA
